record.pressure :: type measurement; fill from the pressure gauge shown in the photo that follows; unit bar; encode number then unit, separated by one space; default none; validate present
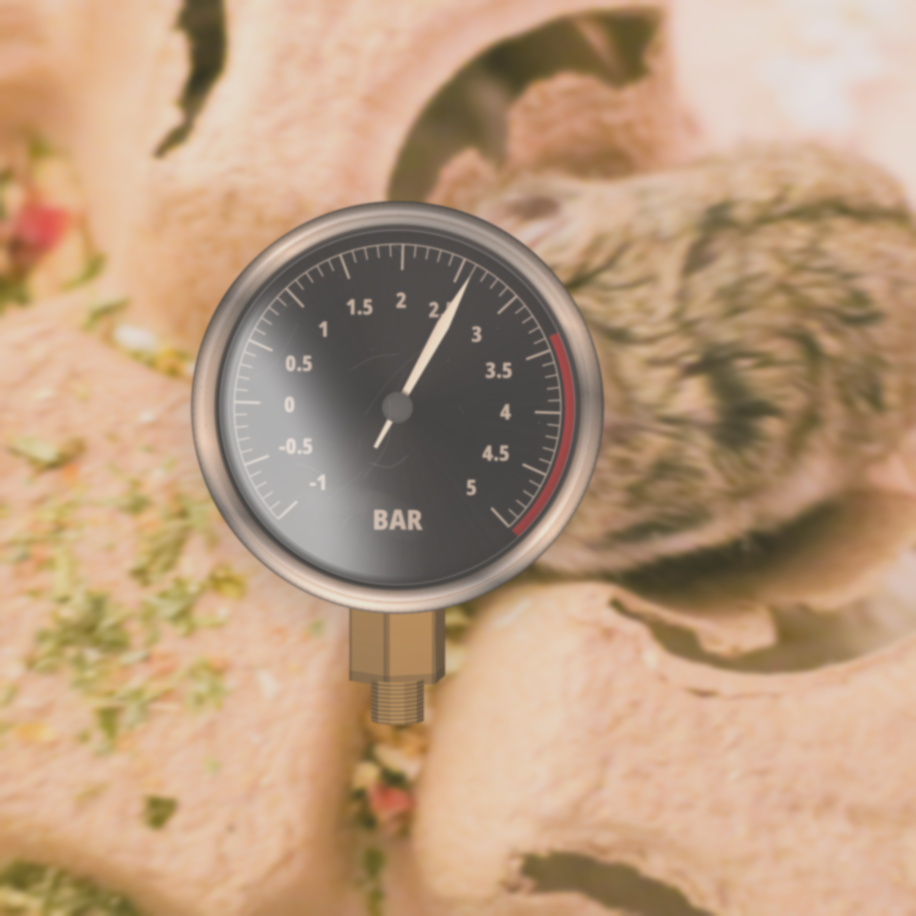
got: 2.6 bar
